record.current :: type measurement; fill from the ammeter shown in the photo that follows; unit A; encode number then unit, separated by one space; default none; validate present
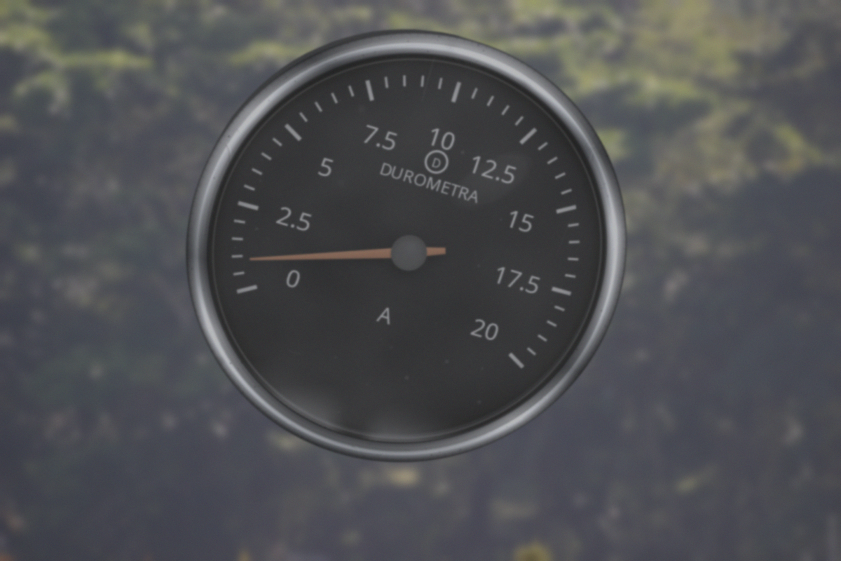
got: 1 A
